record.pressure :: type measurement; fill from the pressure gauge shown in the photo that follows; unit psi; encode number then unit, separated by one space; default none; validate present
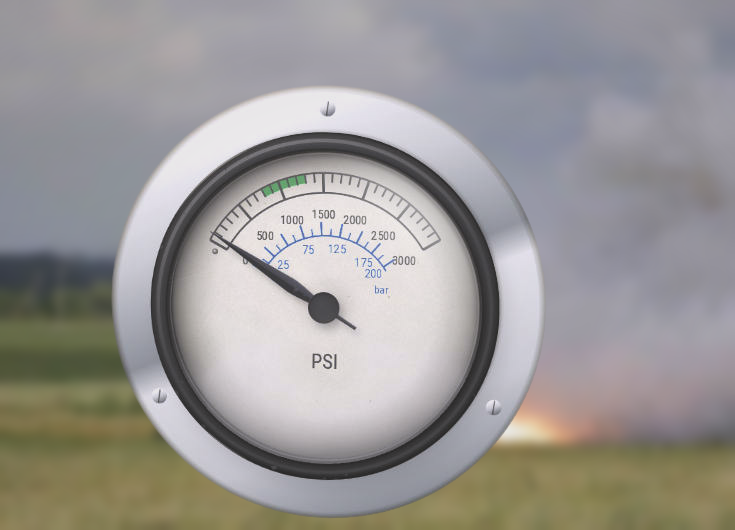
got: 100 psi
